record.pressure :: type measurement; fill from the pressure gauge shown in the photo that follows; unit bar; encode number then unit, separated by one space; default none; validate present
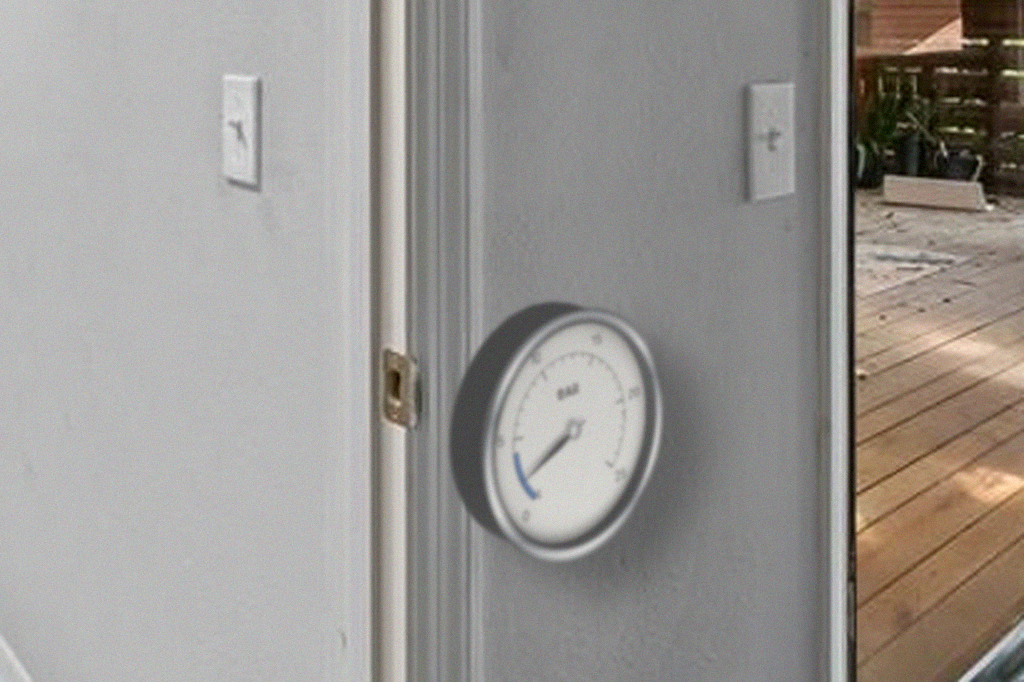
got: 2 bar
